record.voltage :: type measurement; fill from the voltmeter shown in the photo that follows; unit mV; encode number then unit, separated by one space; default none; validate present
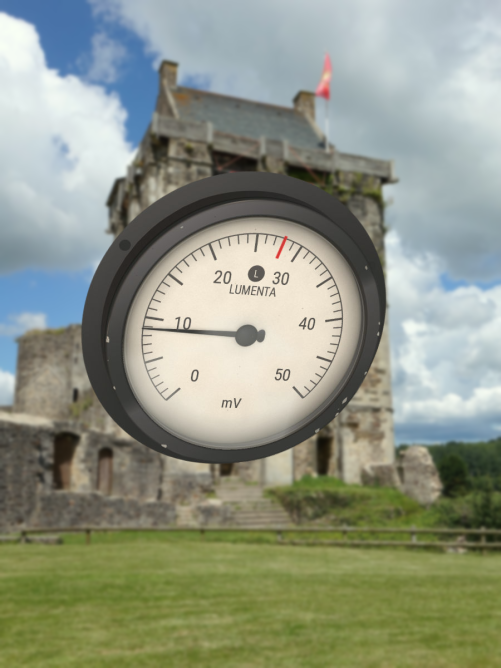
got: 9 mV
